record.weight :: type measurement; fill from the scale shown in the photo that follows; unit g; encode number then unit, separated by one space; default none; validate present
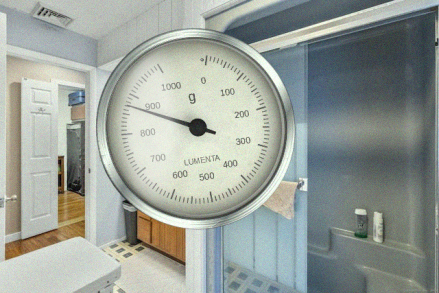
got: 870 g
